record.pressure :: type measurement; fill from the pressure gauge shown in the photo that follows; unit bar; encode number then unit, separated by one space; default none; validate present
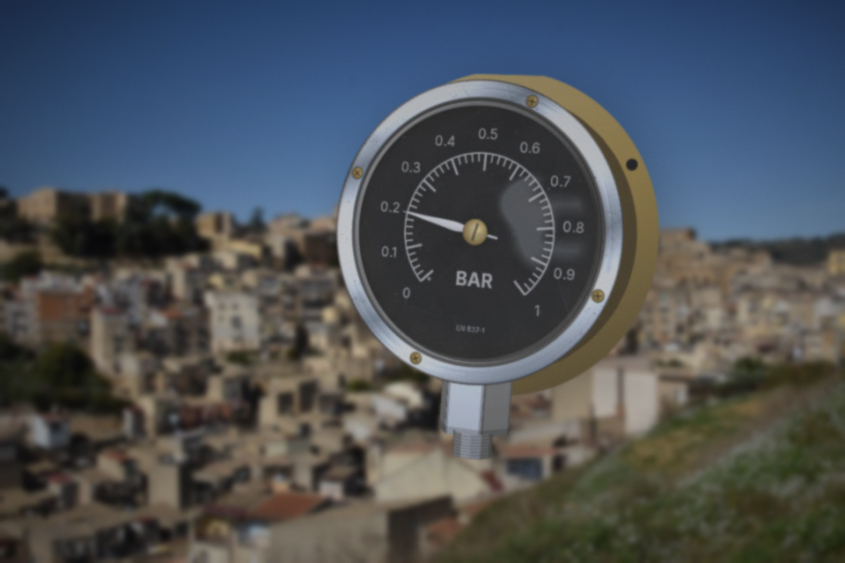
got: 0.2 bar
